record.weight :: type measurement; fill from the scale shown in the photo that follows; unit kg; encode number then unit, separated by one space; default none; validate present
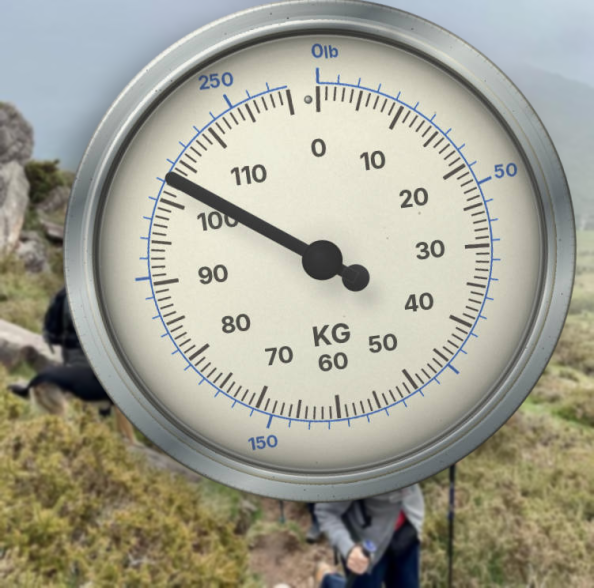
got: 103 kg
